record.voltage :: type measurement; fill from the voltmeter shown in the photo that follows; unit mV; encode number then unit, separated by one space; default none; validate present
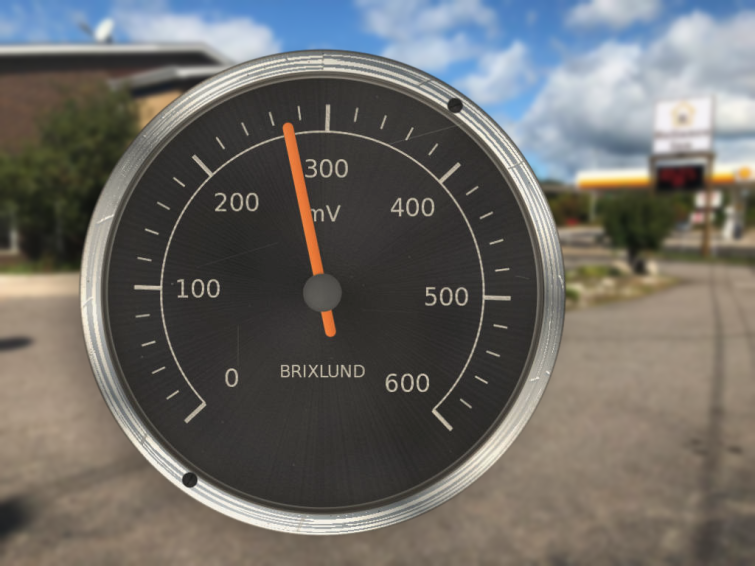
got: 270 mV
